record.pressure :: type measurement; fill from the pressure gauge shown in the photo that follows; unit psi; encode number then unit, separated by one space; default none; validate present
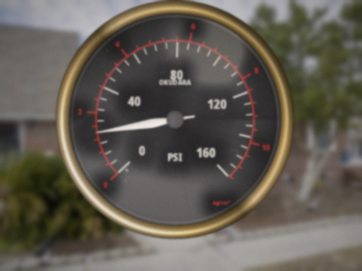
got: 20 psi
